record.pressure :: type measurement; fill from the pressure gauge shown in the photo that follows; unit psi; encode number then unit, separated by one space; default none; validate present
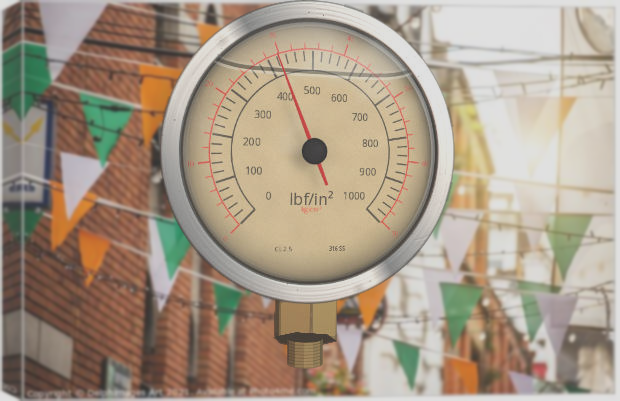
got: 420 psi
